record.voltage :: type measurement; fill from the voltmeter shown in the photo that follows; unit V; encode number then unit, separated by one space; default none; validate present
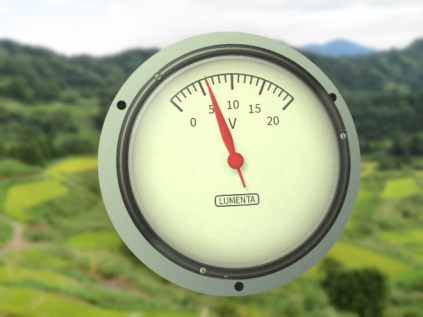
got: 6 V
